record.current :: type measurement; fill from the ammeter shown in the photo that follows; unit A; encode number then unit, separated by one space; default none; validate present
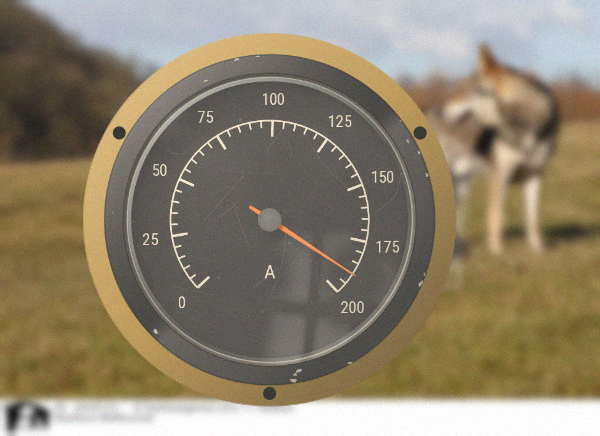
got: 190 A
